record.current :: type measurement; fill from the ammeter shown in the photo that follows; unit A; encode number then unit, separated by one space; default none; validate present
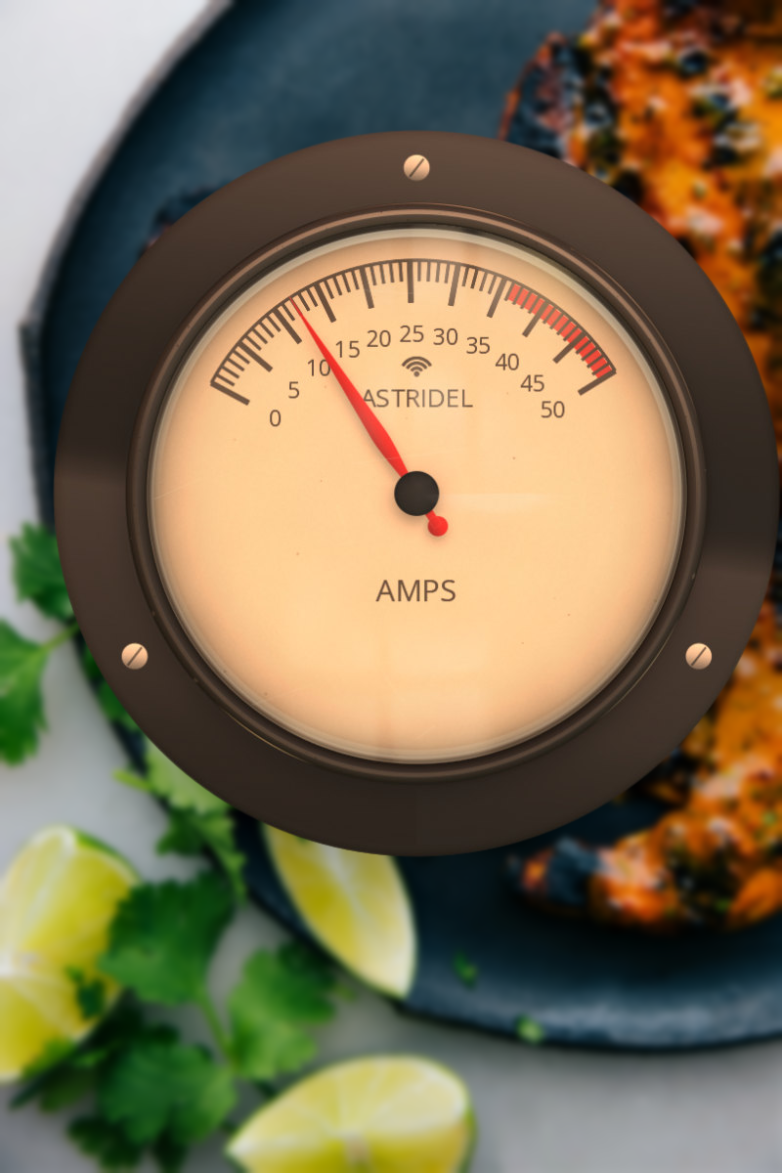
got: 12 A
